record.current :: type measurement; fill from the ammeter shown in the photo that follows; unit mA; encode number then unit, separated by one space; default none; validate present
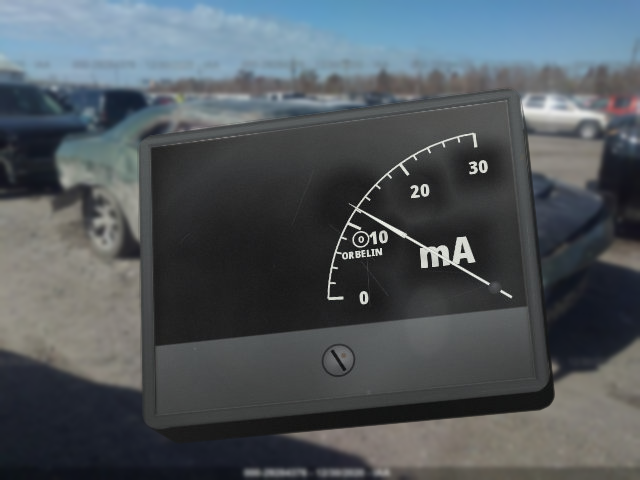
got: 12 mA
